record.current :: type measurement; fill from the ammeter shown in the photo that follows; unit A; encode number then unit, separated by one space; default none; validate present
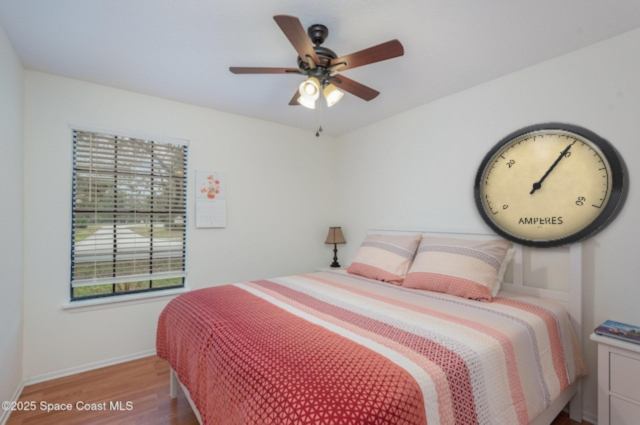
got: 40 A
